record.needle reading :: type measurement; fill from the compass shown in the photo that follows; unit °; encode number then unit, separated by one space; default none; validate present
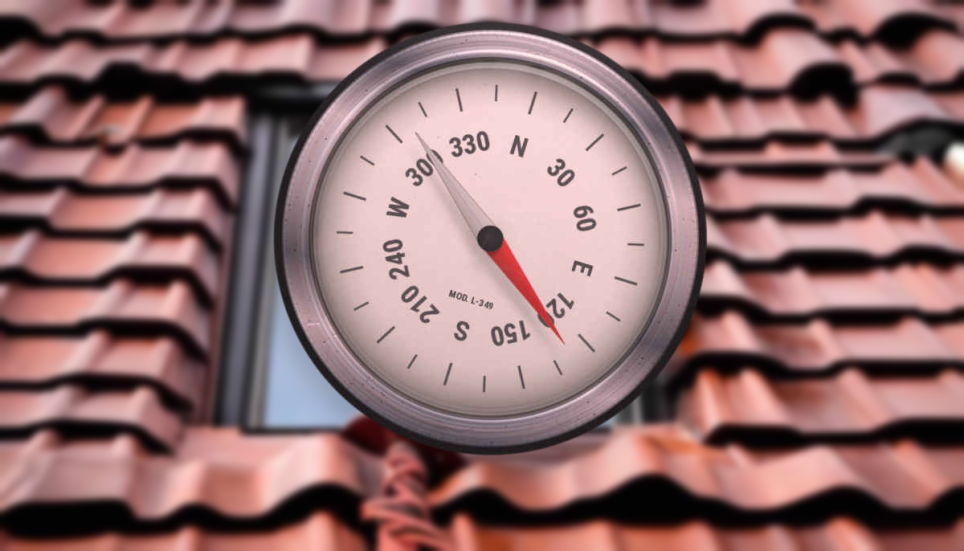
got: 127.5 °
